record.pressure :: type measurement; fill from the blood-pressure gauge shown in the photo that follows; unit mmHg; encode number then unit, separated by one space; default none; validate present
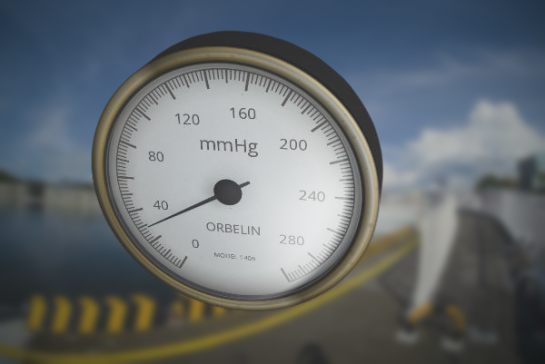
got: 30 mmHg
